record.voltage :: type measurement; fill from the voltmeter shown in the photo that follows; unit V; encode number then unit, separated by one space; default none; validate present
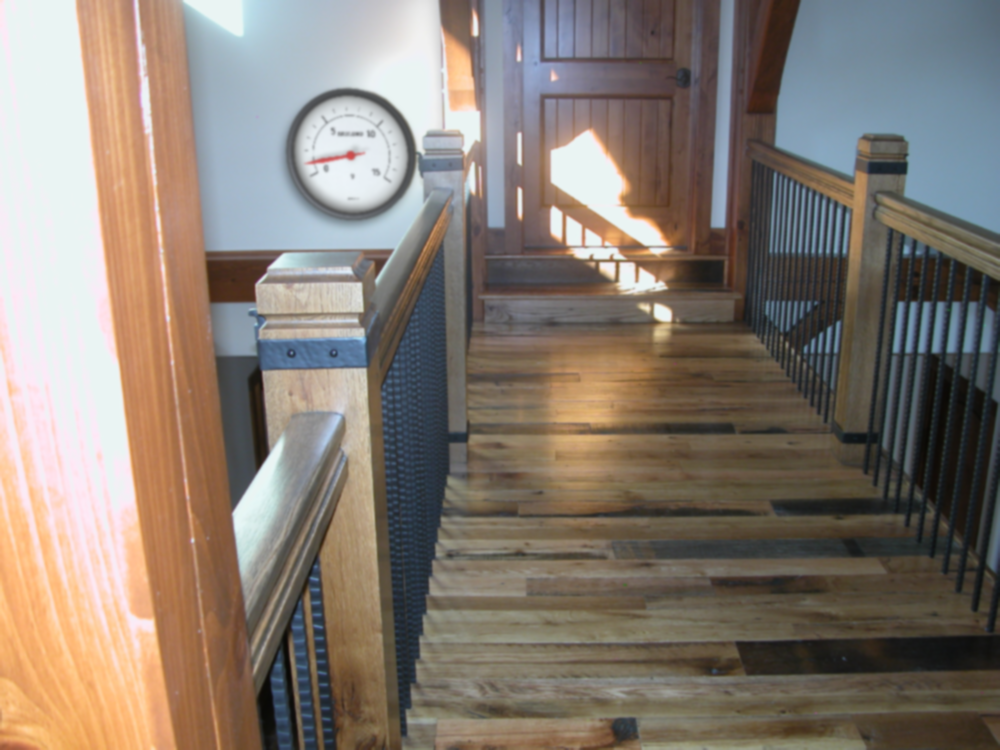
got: 1 V
